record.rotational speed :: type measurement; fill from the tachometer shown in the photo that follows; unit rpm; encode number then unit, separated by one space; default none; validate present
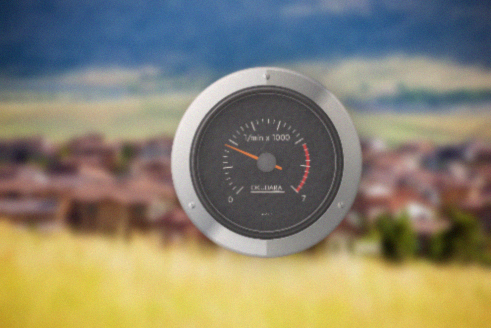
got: 1800 rpm
